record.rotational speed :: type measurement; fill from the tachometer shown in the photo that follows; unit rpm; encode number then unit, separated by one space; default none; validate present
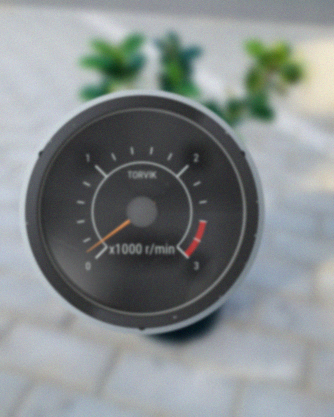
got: 100 rpm
